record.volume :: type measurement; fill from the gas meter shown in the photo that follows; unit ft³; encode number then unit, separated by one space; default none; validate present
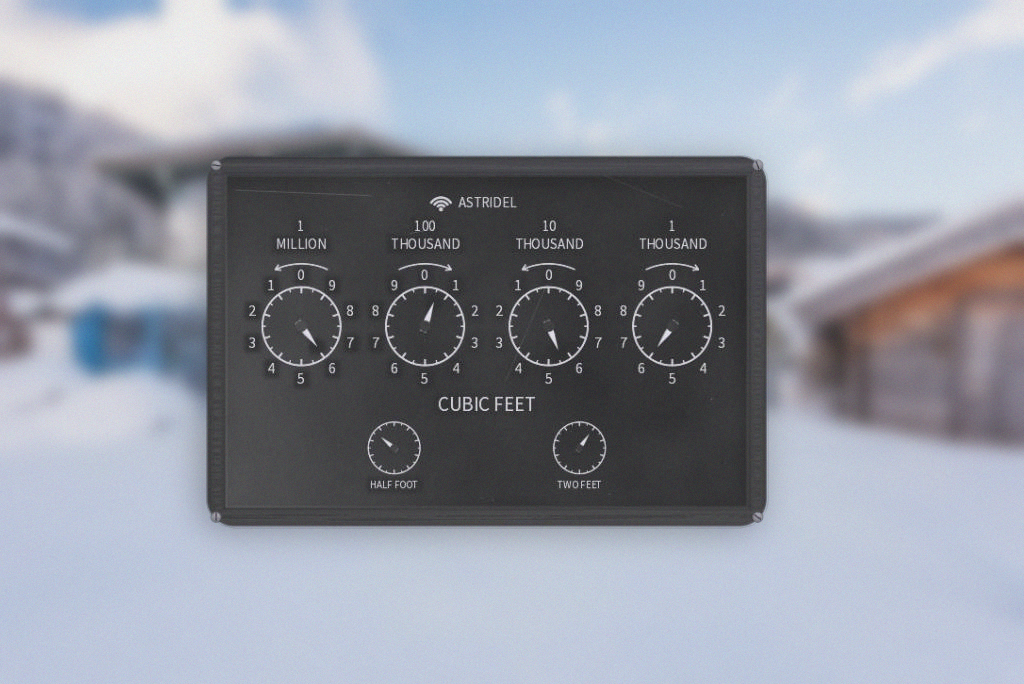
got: 605600 ft³
